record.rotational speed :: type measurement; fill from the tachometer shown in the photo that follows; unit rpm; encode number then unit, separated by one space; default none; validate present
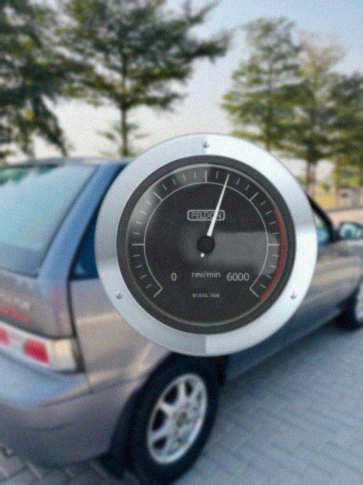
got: 3400 rpm
